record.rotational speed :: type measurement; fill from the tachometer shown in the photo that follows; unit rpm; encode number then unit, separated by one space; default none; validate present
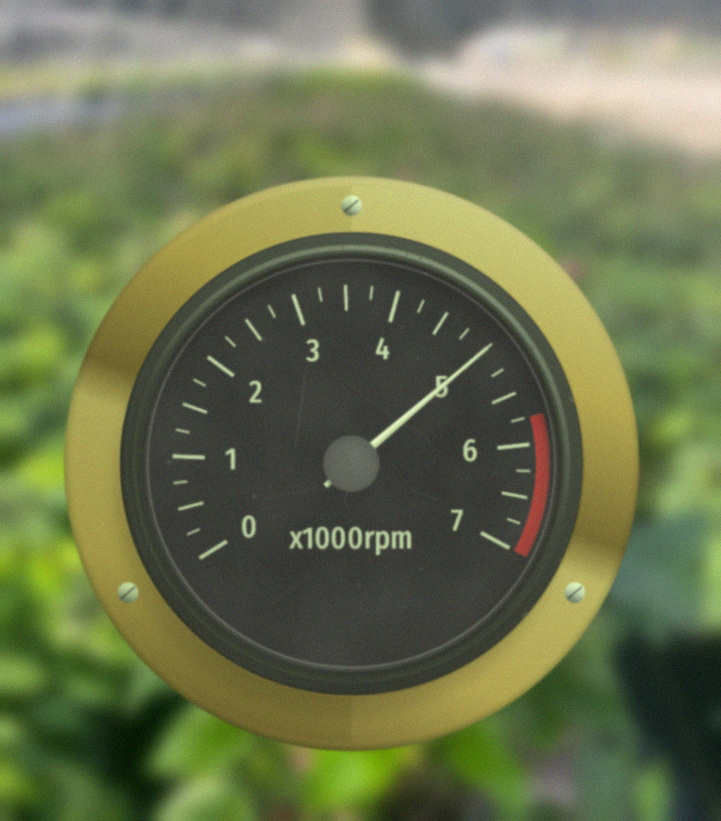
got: 5000 rpm
